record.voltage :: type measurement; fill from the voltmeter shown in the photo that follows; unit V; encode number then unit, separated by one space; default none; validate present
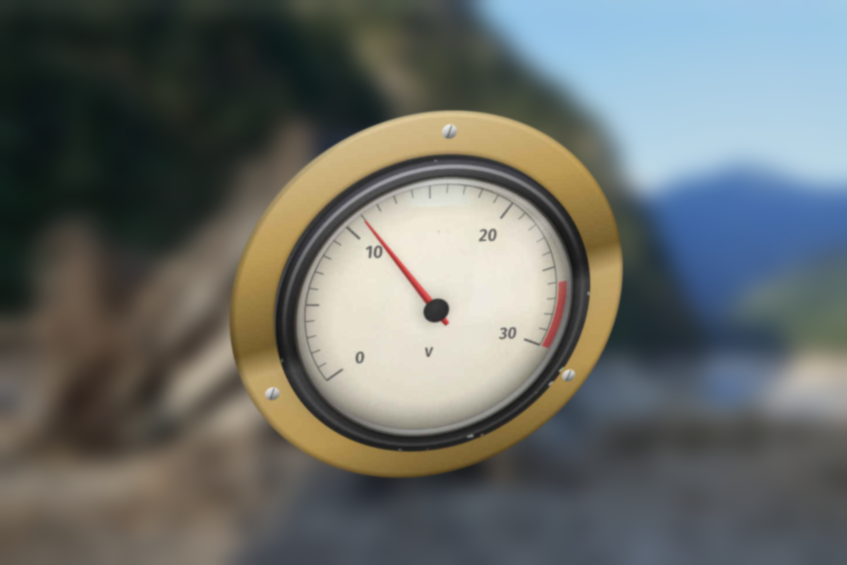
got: 11 V
